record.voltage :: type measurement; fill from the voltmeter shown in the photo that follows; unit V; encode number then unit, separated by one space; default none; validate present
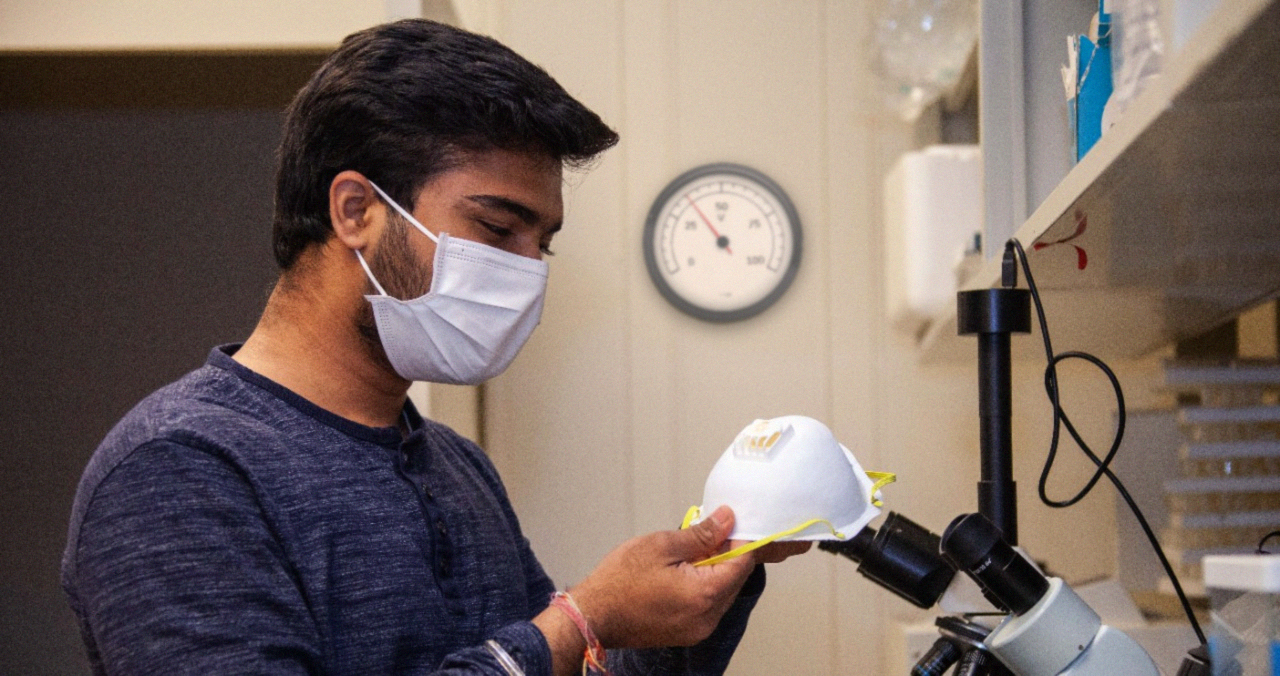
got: 35 V
